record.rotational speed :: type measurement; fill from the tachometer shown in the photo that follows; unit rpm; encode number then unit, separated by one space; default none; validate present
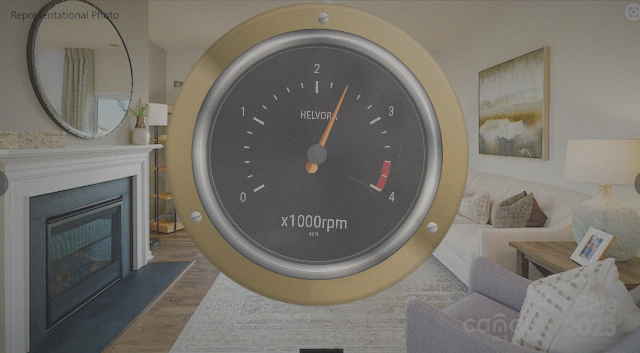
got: 2400 rpm
